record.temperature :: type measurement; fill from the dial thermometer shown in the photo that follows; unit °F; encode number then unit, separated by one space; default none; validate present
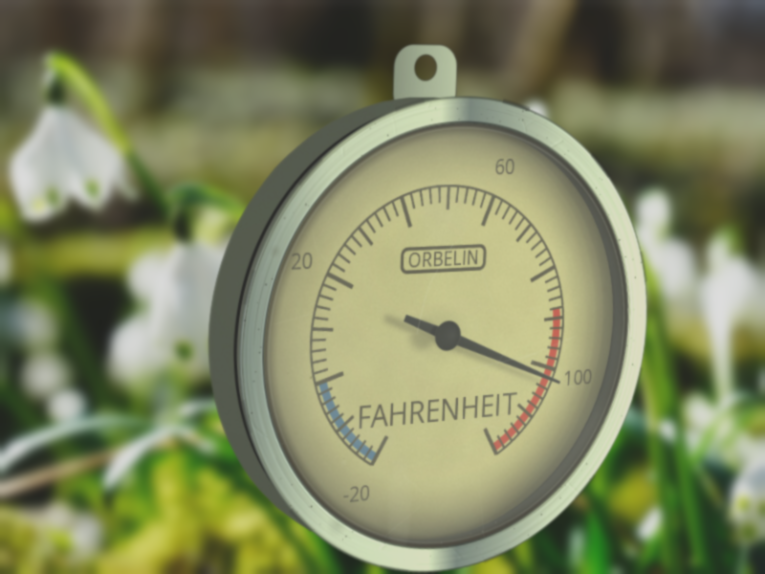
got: 102 °F
